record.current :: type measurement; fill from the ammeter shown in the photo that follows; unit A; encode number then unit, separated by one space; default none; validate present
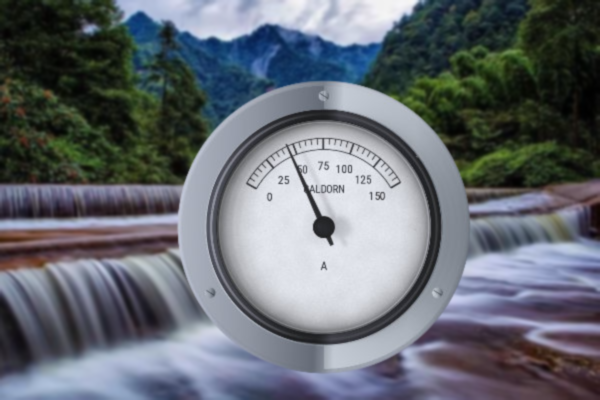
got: 45 A
